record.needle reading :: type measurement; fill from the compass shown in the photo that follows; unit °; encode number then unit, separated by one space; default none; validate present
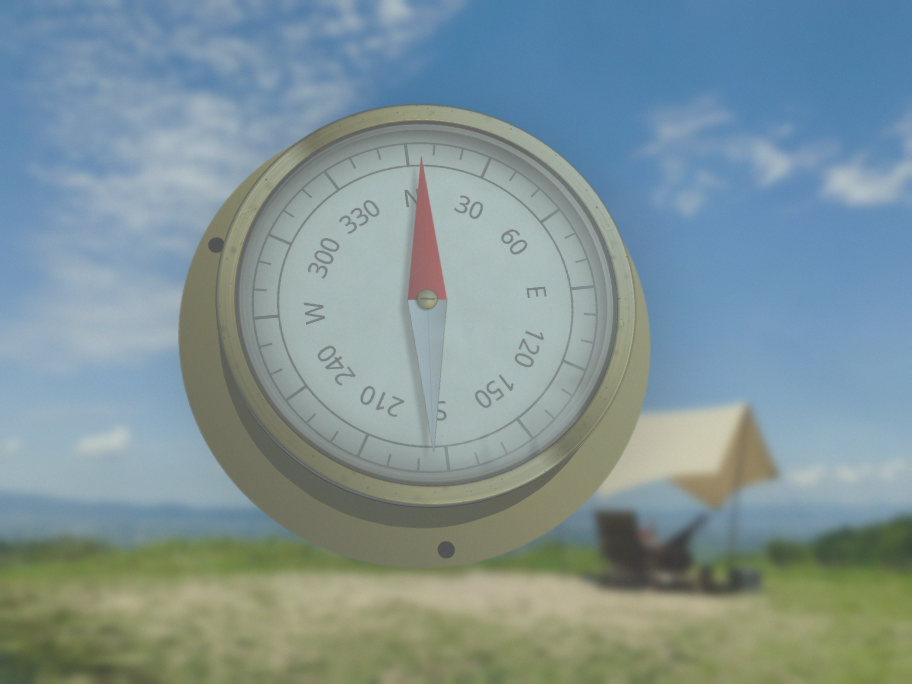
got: 5 °
